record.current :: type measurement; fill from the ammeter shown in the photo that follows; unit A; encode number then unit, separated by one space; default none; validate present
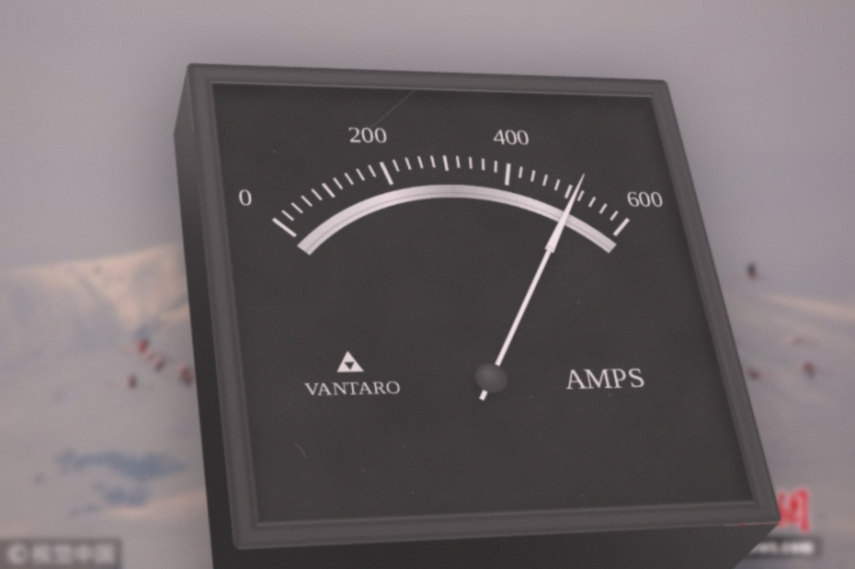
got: 510 A
